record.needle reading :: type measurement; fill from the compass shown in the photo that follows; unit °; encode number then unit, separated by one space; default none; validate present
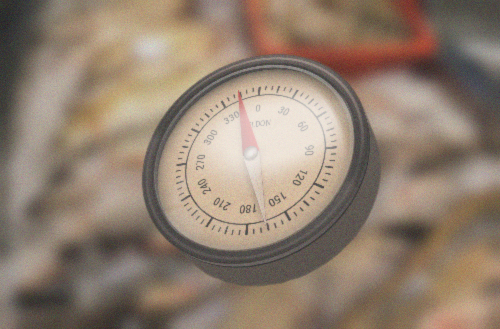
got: 345 °
